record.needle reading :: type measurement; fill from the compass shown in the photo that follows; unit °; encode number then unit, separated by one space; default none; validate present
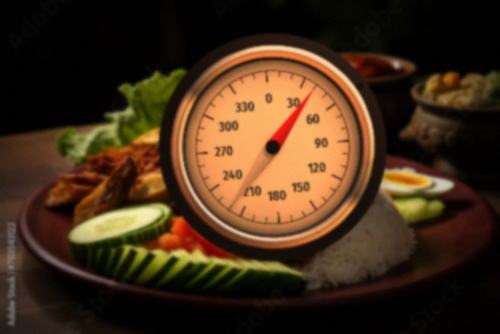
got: 40 °
